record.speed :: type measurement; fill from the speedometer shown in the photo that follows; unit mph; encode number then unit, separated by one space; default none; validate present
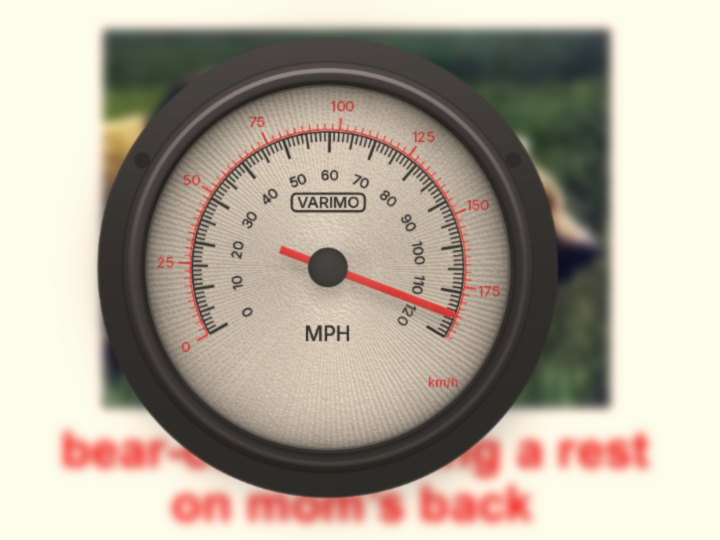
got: 115 mph
